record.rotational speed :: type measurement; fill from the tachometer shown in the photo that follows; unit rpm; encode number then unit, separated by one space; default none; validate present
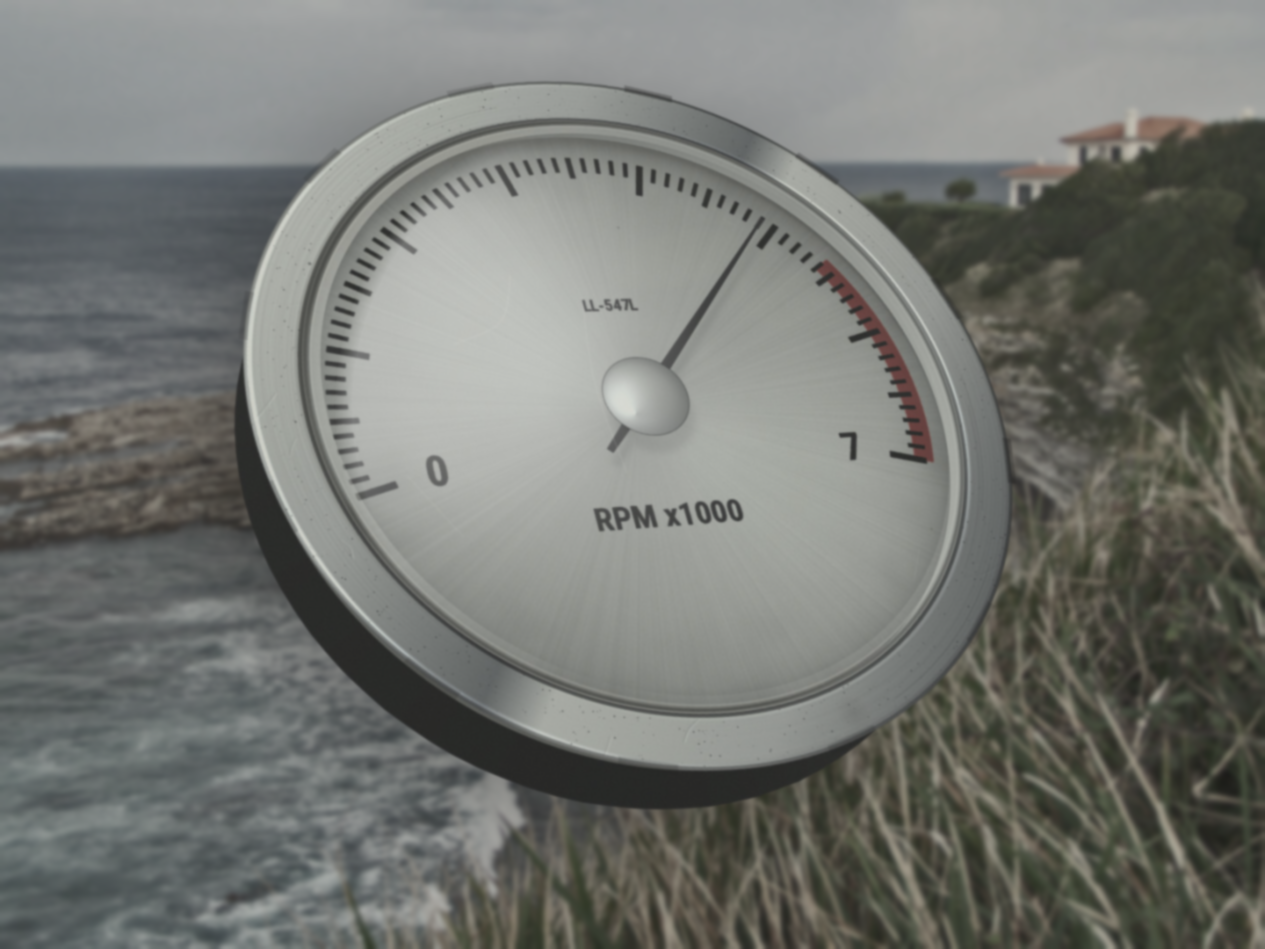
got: 4900 rpm
